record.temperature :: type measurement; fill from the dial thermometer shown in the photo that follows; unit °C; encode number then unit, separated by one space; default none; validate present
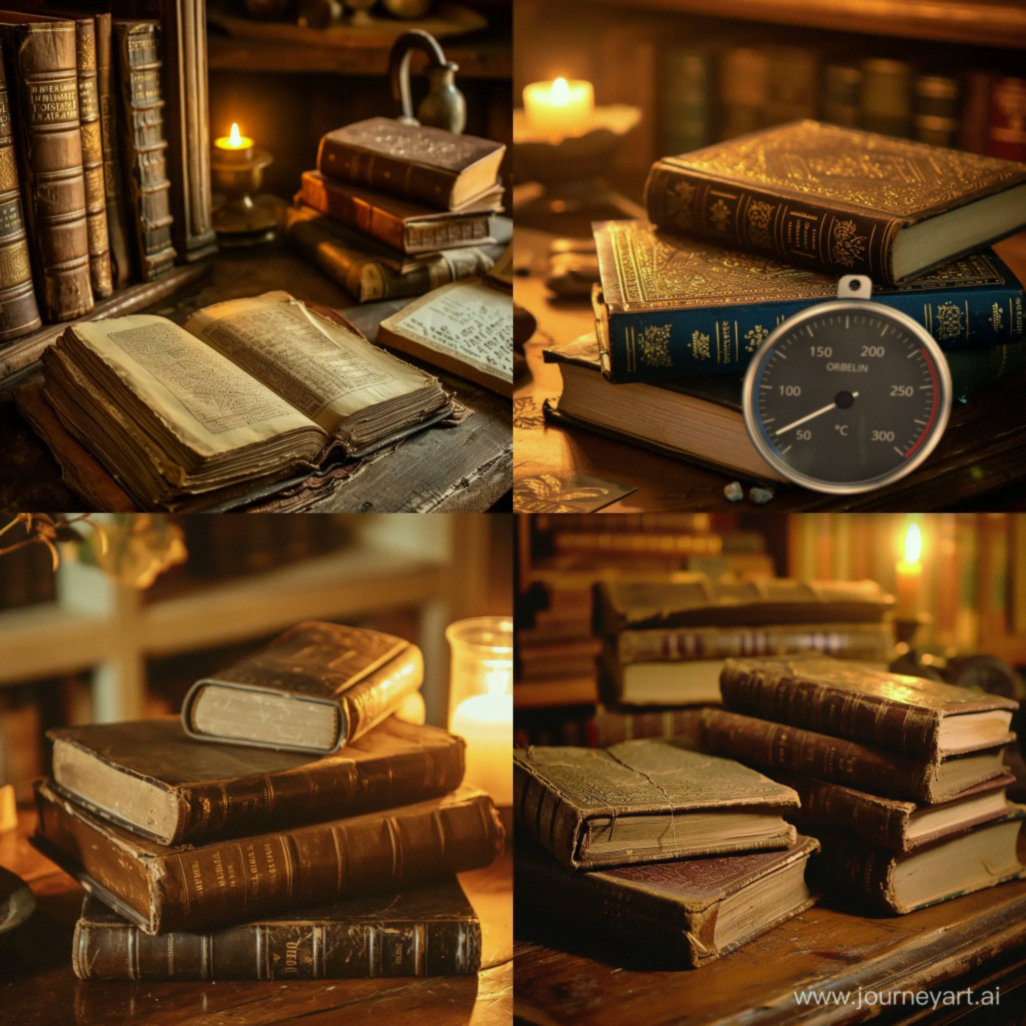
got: 65 °C
